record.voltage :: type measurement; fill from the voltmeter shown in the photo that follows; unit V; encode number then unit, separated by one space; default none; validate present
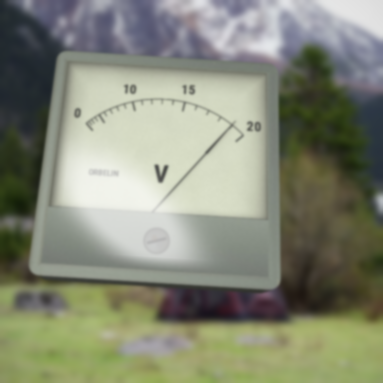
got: 19 V
